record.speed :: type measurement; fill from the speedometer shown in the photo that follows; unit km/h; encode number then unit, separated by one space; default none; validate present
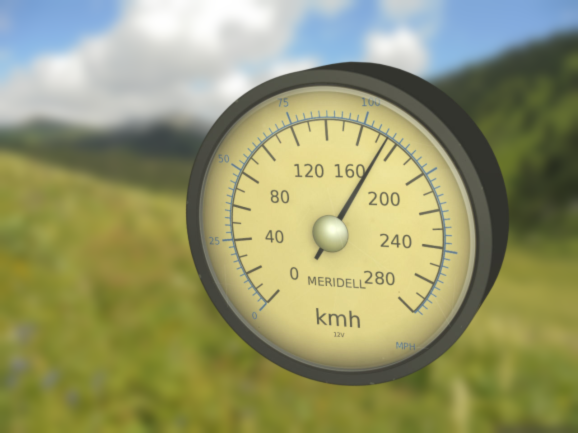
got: 175 km/h
